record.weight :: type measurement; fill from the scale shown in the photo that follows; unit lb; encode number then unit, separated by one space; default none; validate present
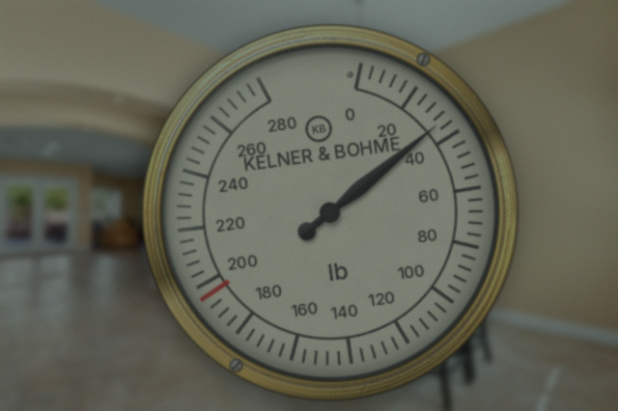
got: 34 lb
